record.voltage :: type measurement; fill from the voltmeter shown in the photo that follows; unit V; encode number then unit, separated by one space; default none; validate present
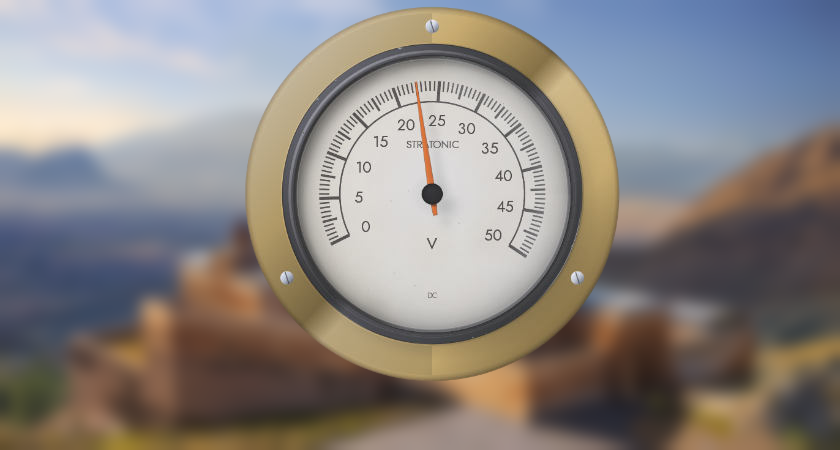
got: 22.5 V
